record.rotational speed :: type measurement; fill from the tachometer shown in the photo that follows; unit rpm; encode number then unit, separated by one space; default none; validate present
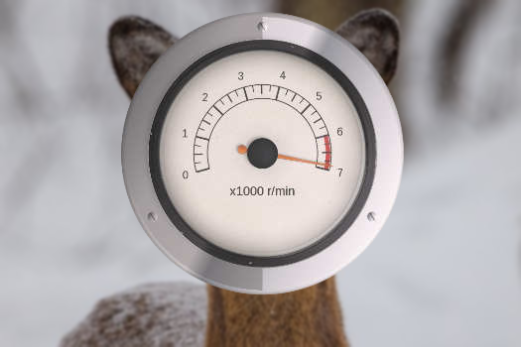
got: 6875 rpm
